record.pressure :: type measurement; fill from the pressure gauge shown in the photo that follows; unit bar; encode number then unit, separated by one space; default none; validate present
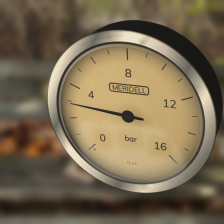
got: 3 bar
